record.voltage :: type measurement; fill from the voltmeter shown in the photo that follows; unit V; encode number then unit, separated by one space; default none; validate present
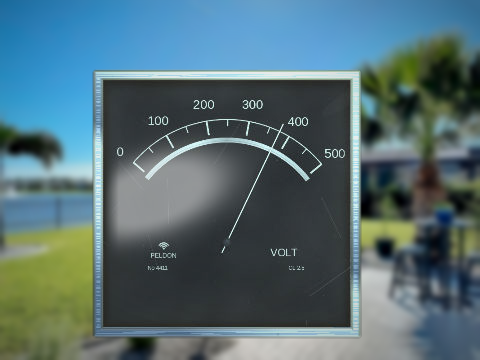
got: 375 V
